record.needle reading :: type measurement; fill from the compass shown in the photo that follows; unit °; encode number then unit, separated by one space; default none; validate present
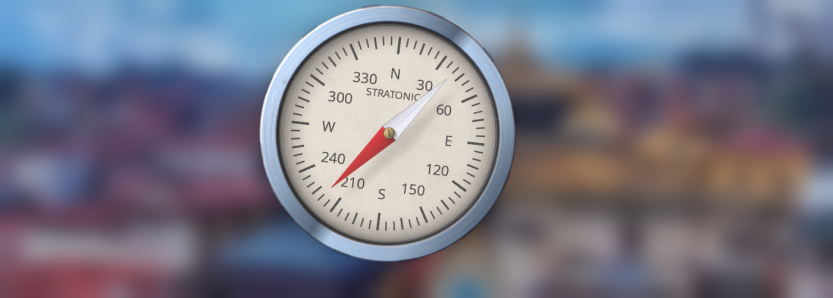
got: 220 °
